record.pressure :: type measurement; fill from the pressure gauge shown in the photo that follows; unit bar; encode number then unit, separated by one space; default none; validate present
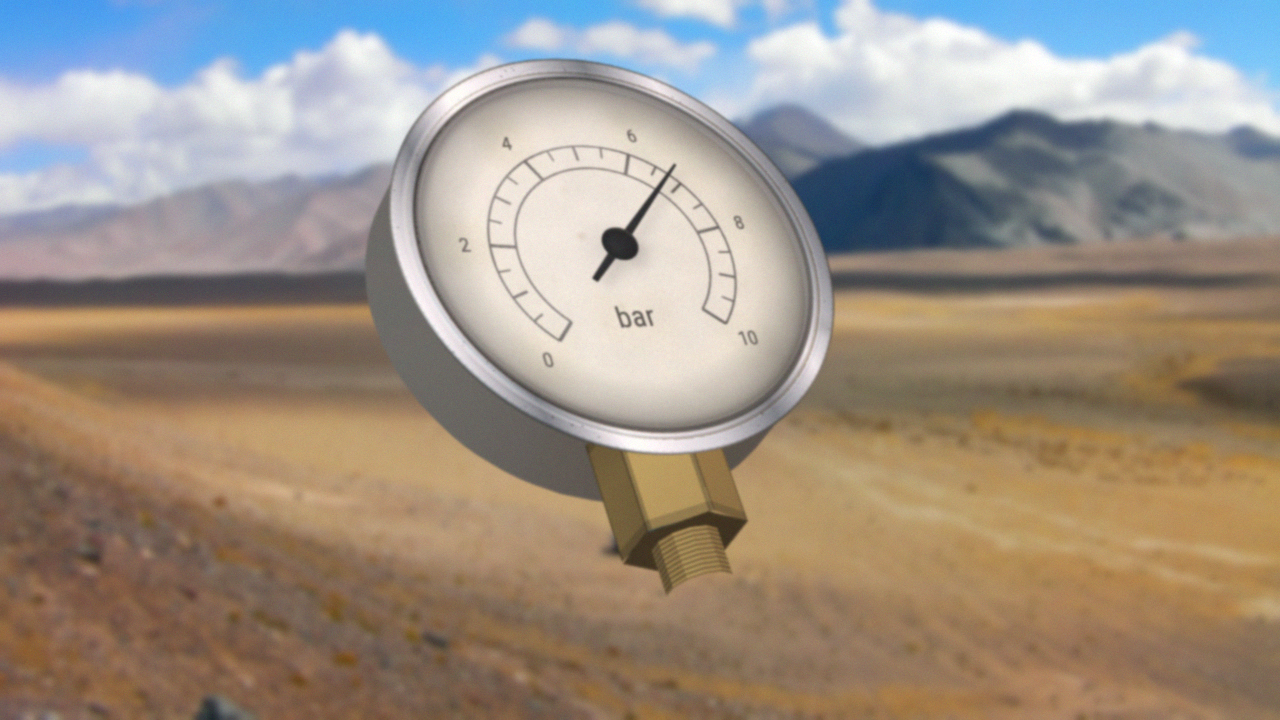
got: 6.75 bar
